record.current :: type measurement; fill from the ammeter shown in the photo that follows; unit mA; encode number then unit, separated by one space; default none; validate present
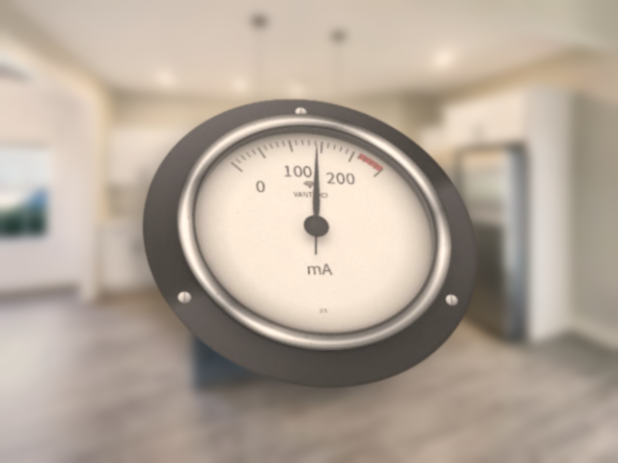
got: 140 mA
